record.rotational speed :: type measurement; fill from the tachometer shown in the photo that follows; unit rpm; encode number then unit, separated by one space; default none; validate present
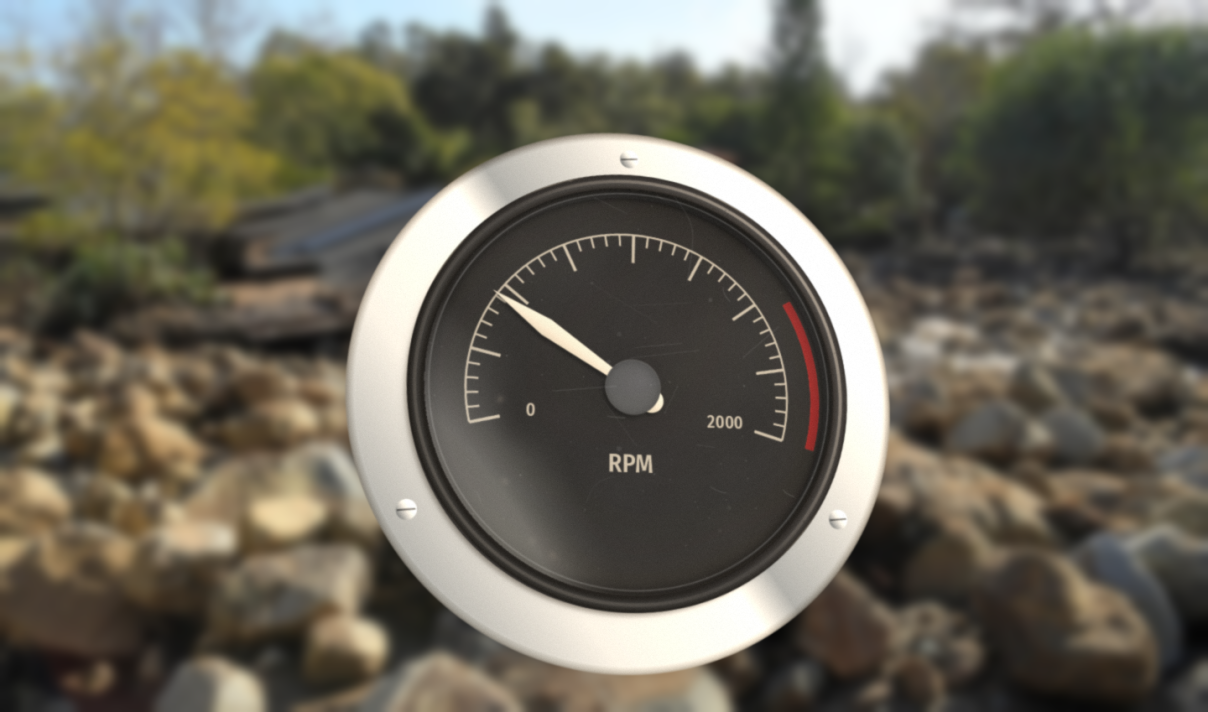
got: 450 rpm
